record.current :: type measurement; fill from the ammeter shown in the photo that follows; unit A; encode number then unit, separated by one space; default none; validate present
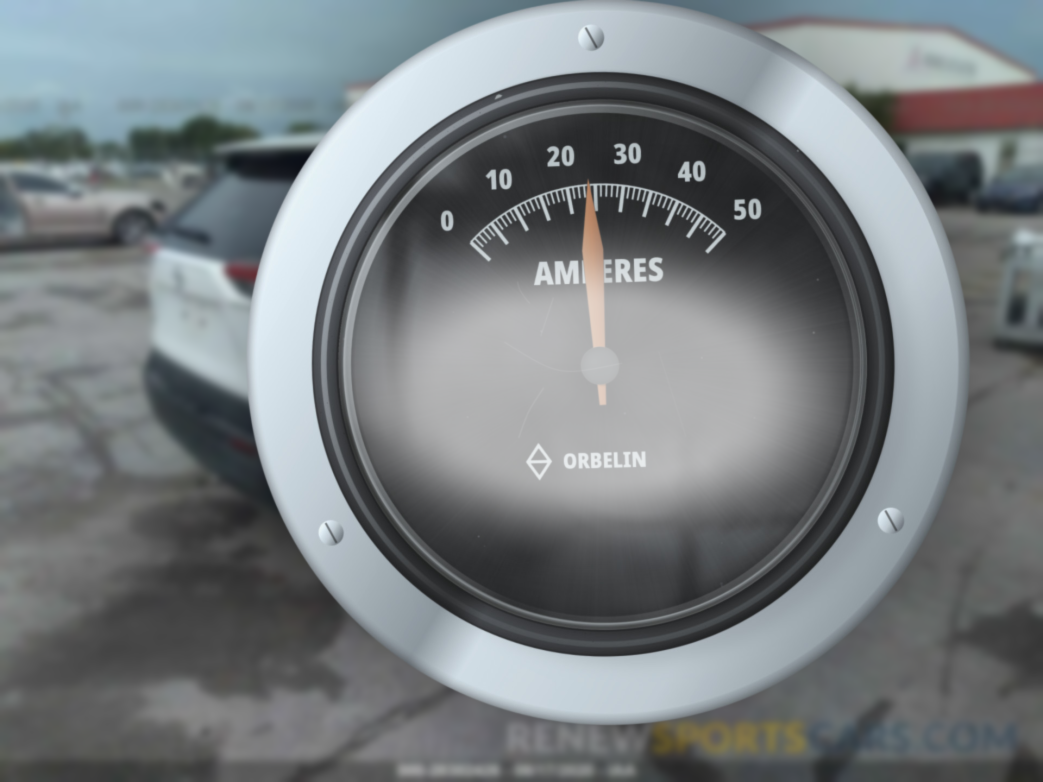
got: 24 A
